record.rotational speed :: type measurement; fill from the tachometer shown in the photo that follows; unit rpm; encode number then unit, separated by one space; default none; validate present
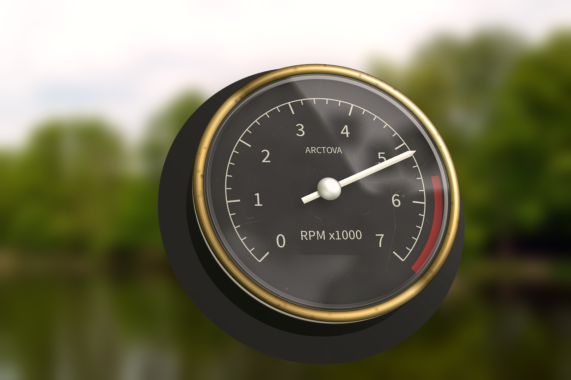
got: 5200 rpm
